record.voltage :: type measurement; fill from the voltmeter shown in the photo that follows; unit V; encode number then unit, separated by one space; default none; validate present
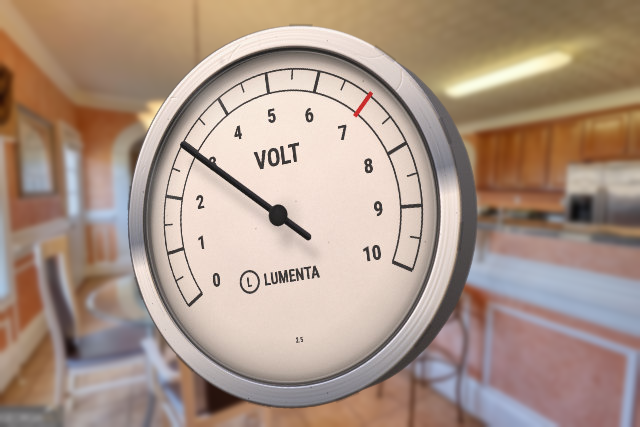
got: 3 V
